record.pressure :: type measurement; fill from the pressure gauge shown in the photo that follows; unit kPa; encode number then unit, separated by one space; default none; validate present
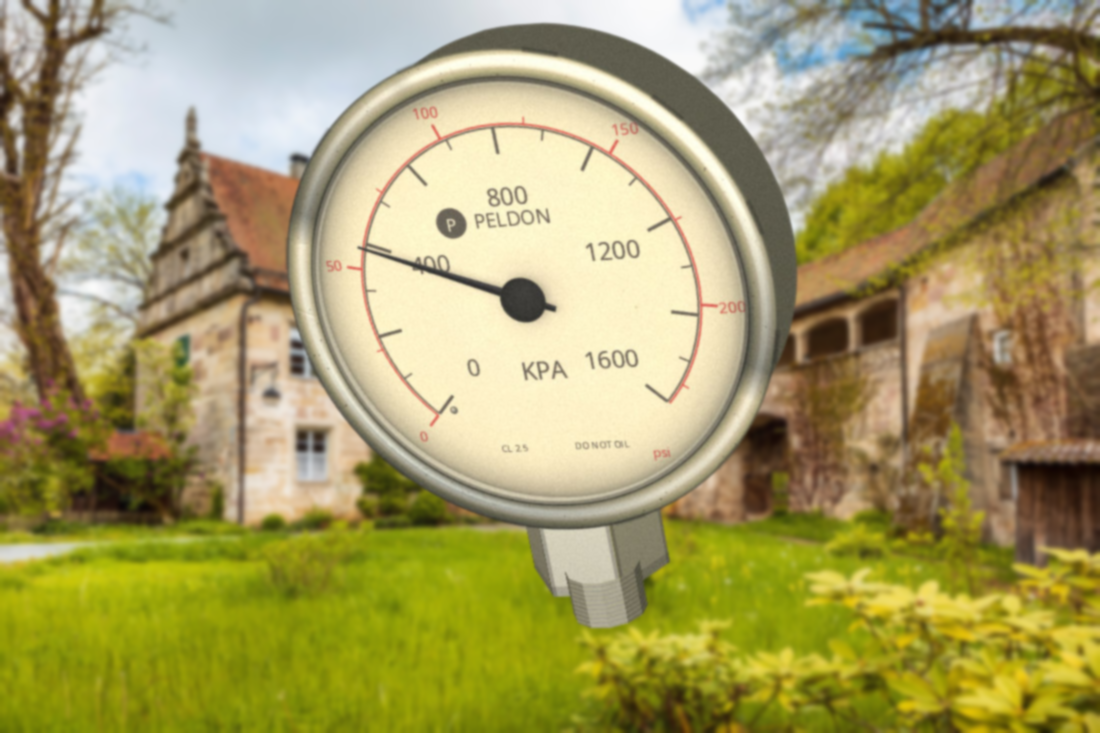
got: 400 kPa
